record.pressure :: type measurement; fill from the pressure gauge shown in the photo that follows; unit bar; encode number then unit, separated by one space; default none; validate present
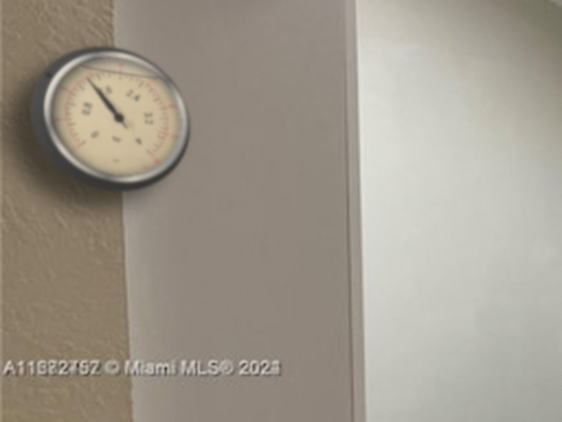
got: 1.4 bar
